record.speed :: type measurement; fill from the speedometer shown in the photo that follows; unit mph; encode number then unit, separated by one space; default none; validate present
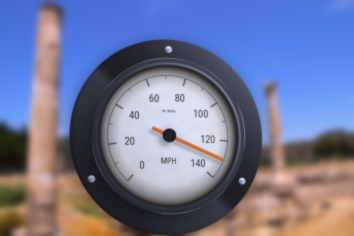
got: 130 mph
